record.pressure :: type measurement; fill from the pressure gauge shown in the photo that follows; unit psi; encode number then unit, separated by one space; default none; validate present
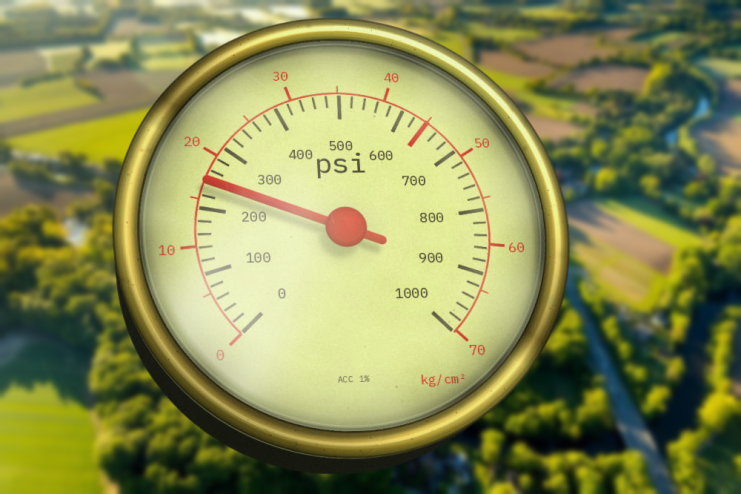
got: 240 psi
